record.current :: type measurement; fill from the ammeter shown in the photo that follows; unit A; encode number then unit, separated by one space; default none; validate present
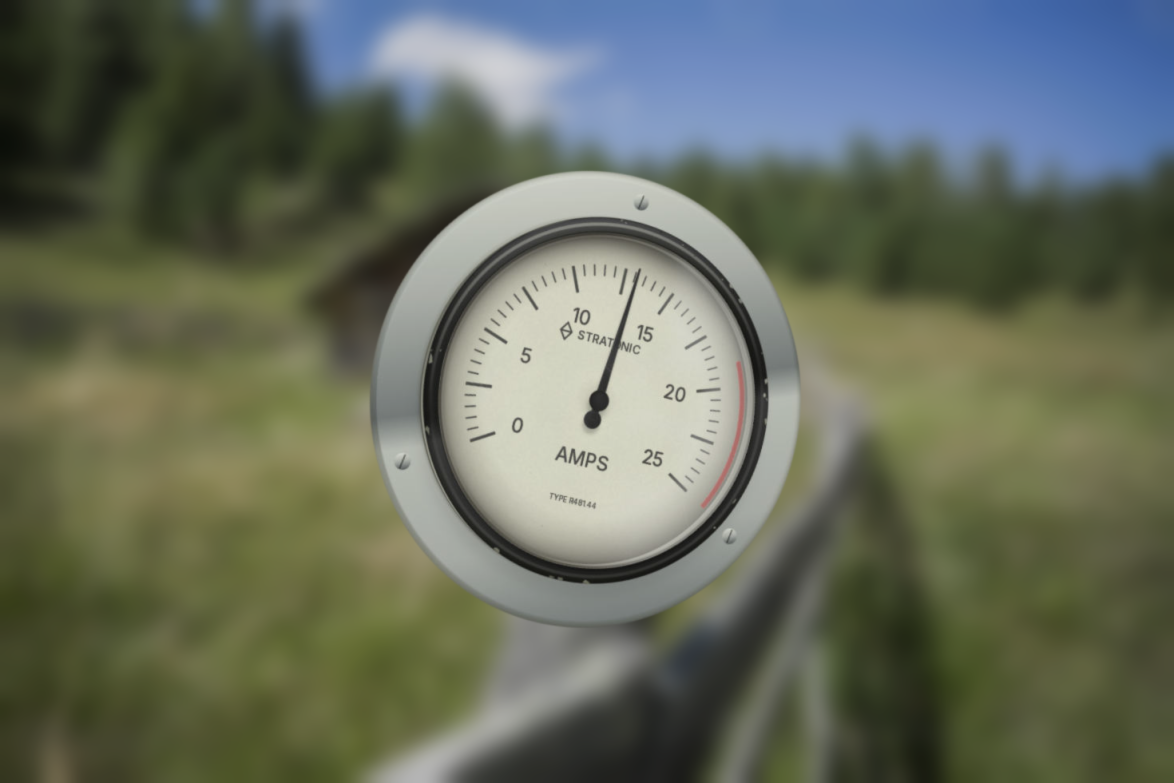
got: 13 A
